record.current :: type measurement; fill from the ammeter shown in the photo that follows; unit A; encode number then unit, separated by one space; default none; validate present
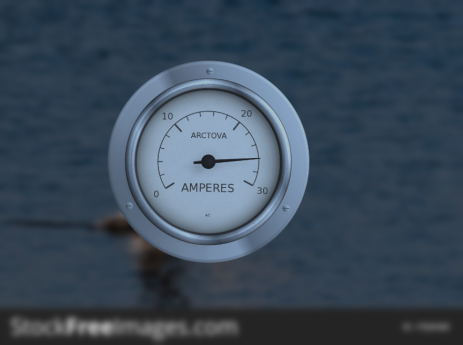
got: 26 A
